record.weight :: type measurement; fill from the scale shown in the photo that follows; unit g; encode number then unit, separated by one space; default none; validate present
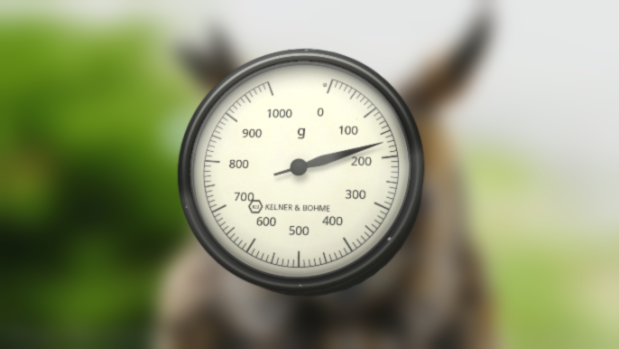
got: 170 g
